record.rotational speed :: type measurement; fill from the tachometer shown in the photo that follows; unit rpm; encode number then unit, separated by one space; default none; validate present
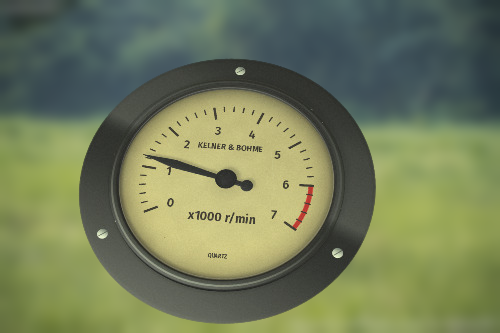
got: 1200 rpm
